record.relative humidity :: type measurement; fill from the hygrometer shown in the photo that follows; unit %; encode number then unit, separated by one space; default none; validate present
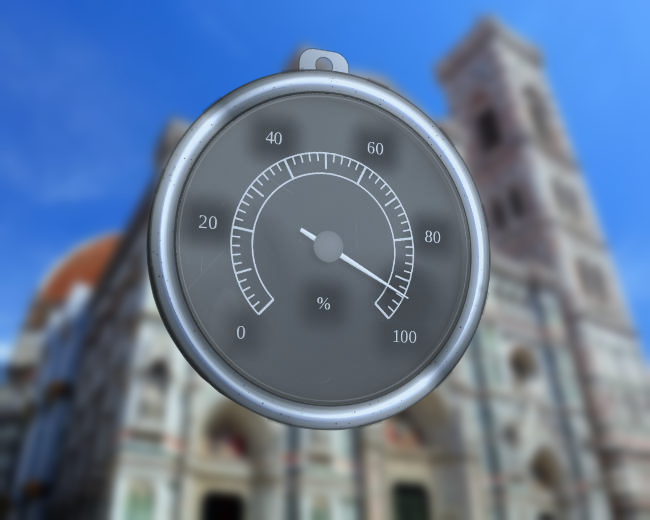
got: 94 %
